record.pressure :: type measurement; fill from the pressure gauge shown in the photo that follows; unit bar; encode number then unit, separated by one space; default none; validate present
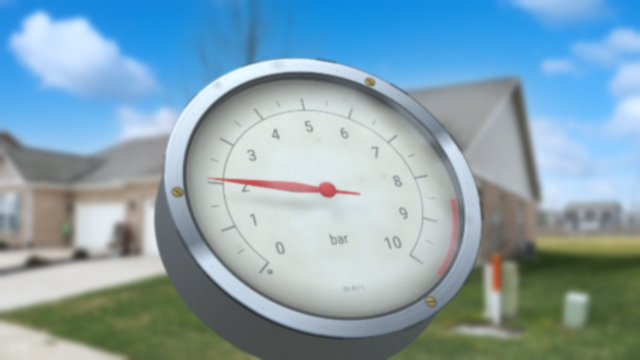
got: 2 bar
